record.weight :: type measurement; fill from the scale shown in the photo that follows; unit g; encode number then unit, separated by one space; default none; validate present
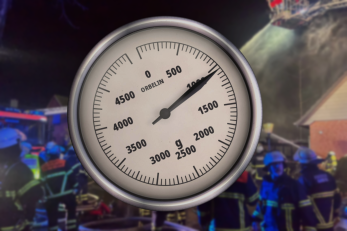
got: 1050 g
